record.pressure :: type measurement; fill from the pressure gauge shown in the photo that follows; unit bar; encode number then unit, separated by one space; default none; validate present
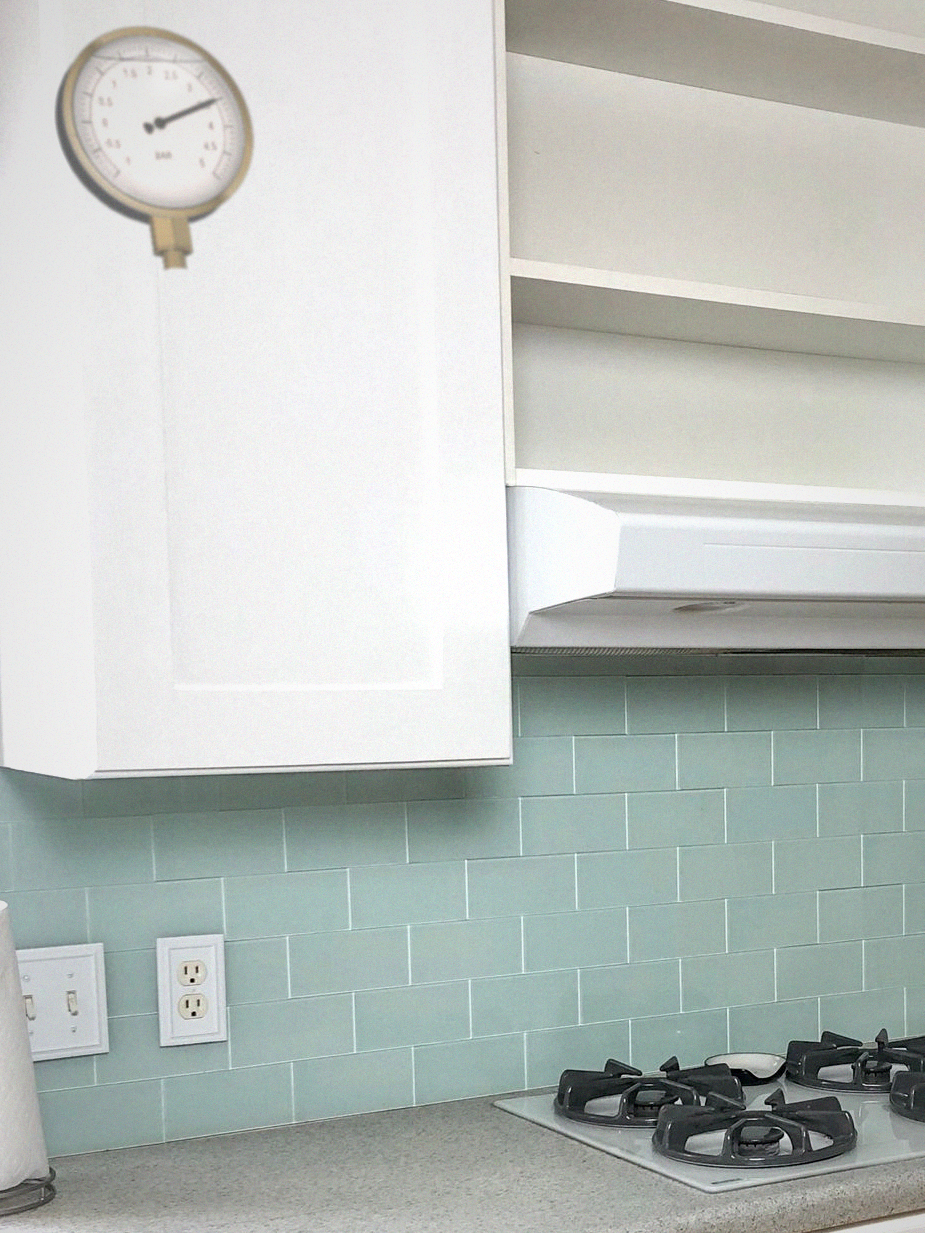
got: 3.5 bar
